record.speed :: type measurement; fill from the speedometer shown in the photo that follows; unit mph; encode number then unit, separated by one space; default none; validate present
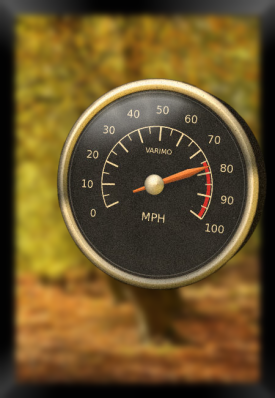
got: 77.5 mph
